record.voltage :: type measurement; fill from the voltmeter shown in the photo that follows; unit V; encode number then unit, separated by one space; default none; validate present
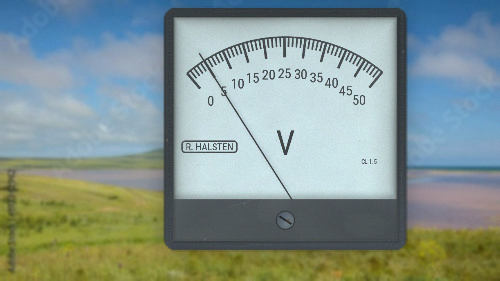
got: 5 V
